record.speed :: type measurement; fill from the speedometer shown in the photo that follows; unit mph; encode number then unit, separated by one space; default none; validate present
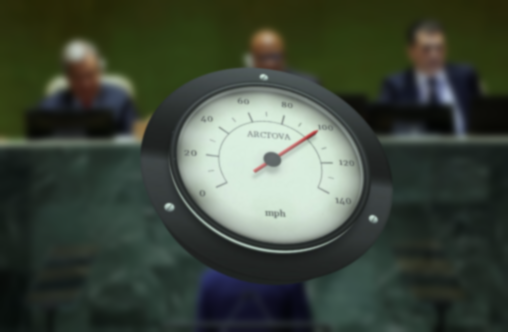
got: 100 mph
